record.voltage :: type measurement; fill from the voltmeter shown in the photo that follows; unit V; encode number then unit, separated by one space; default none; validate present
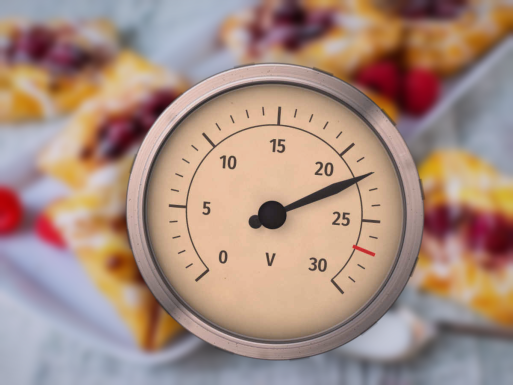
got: 22 V
